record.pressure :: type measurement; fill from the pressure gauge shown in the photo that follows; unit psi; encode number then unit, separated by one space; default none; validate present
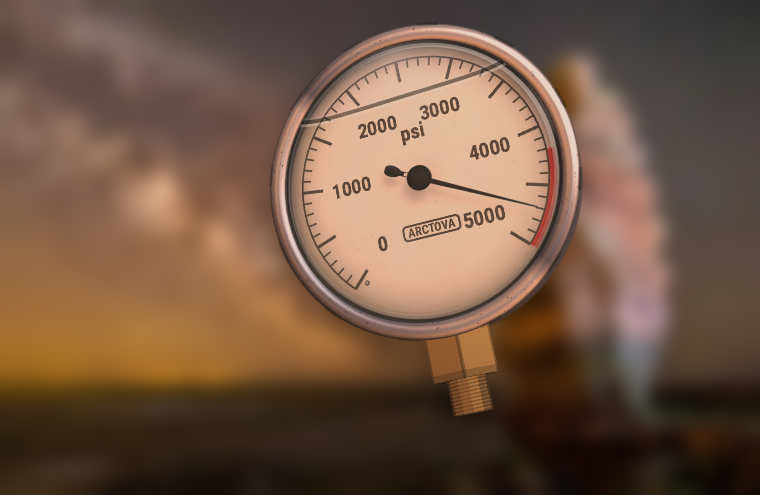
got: 4700 psi
